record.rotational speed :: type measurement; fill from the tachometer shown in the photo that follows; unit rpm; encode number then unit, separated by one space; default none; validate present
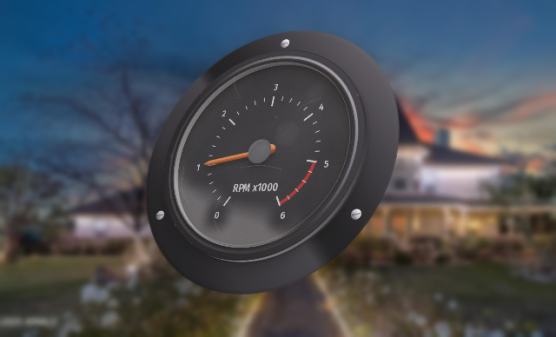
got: 1000 rpm
